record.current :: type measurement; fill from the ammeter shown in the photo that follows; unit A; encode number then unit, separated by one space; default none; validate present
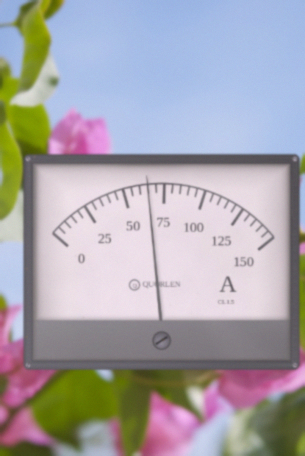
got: 65 A
